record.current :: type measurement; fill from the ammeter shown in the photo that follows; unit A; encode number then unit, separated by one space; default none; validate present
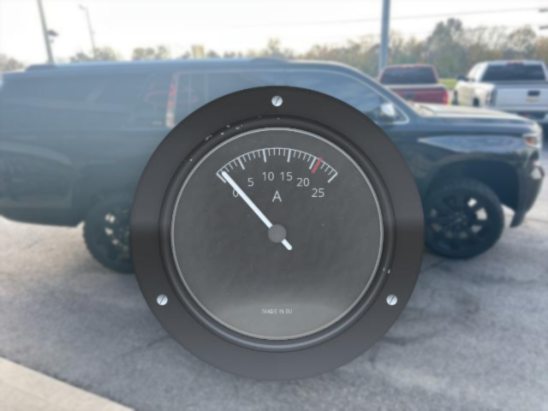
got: 1 A
